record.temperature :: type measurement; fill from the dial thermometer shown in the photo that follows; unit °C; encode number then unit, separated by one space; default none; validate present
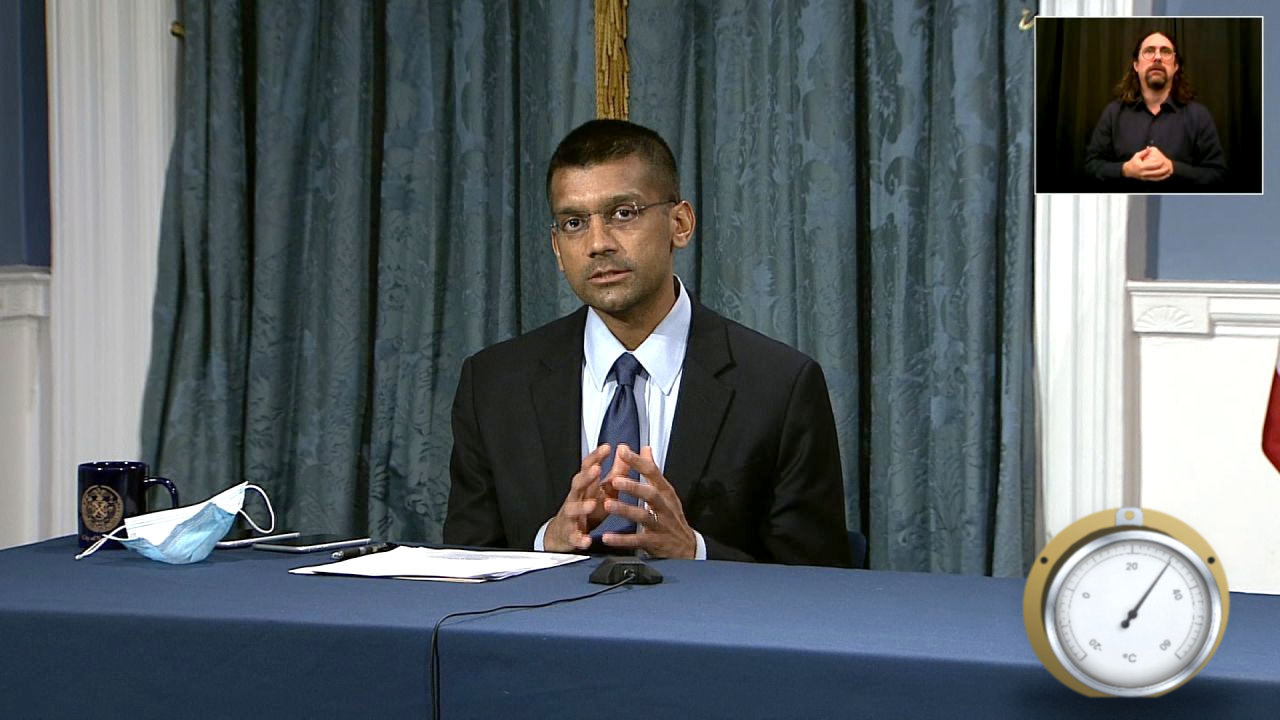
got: 30 °C
